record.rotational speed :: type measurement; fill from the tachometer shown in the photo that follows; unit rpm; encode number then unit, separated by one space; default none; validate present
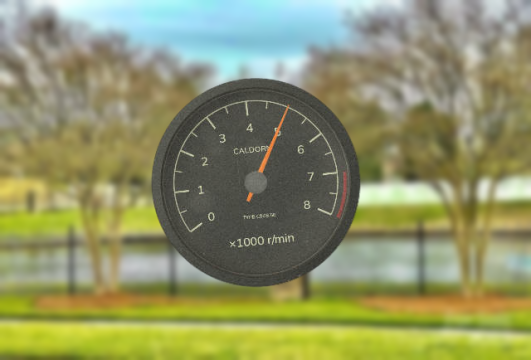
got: 5000 rpm
